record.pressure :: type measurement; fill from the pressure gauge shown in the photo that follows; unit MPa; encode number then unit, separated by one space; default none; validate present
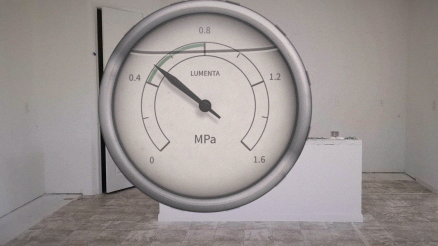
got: 0.5 MPa
